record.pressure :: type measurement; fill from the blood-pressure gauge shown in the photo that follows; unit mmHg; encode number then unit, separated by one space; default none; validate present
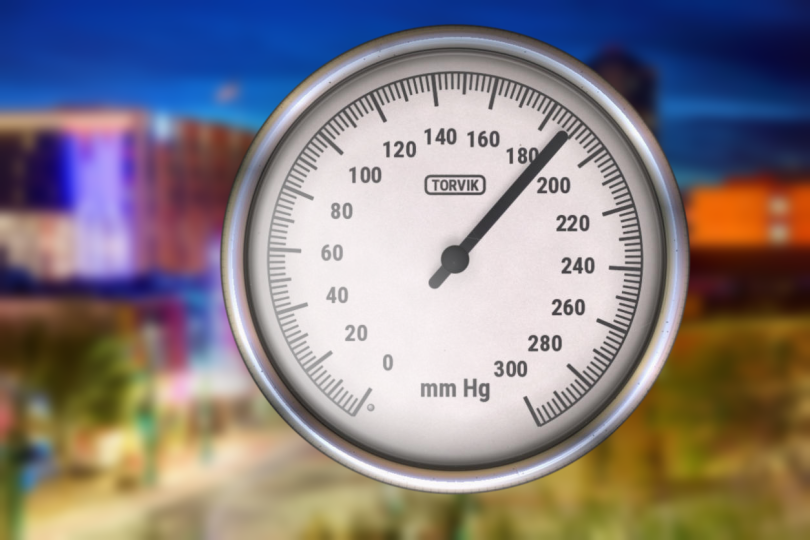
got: 188 mmHg
